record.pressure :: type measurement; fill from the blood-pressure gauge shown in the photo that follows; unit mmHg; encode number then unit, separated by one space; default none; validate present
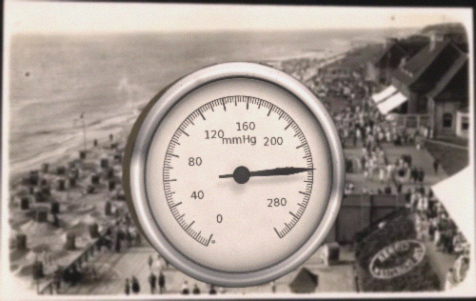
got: 240 mmHg
